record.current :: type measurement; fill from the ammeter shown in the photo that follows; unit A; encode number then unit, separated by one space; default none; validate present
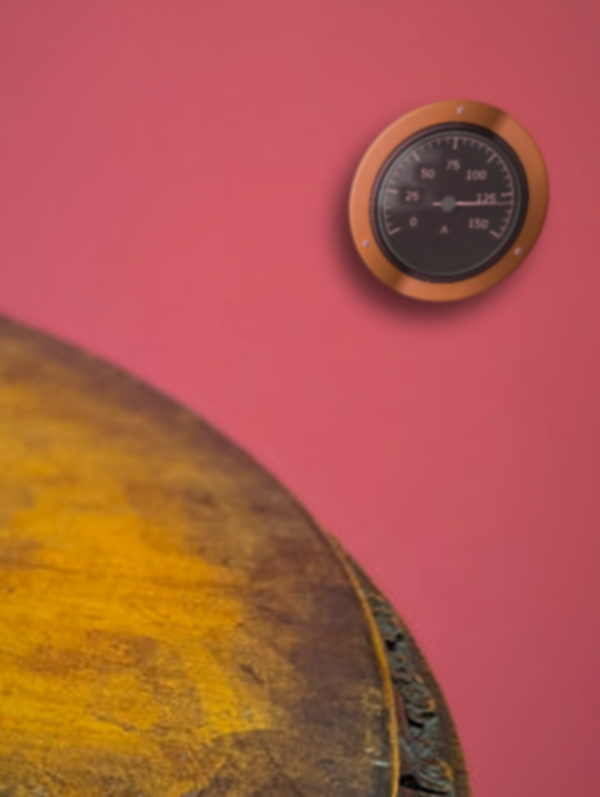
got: 130 A
